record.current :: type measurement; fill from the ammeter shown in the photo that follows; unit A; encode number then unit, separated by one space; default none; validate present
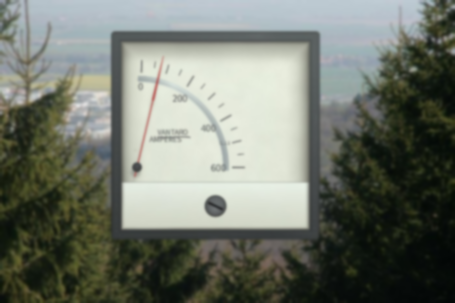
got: 75 A
